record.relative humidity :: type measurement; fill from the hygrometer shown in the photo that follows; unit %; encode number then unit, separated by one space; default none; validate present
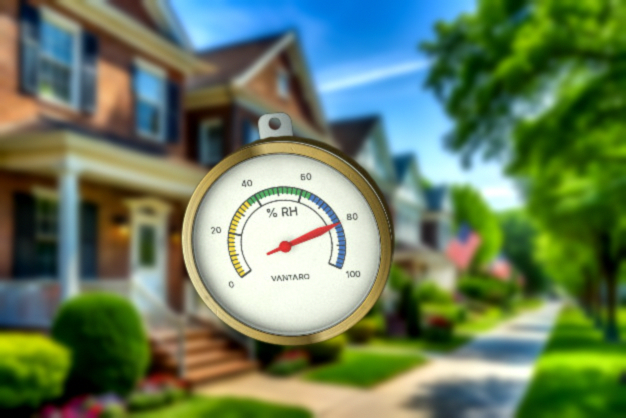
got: 80 %
